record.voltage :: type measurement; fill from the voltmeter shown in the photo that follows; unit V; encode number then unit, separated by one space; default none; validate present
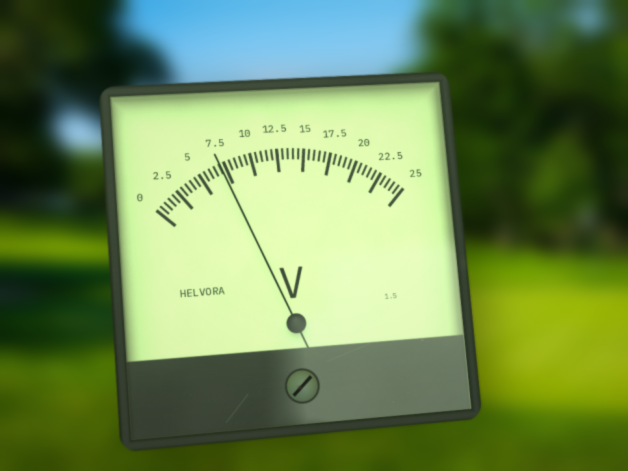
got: 7 V
